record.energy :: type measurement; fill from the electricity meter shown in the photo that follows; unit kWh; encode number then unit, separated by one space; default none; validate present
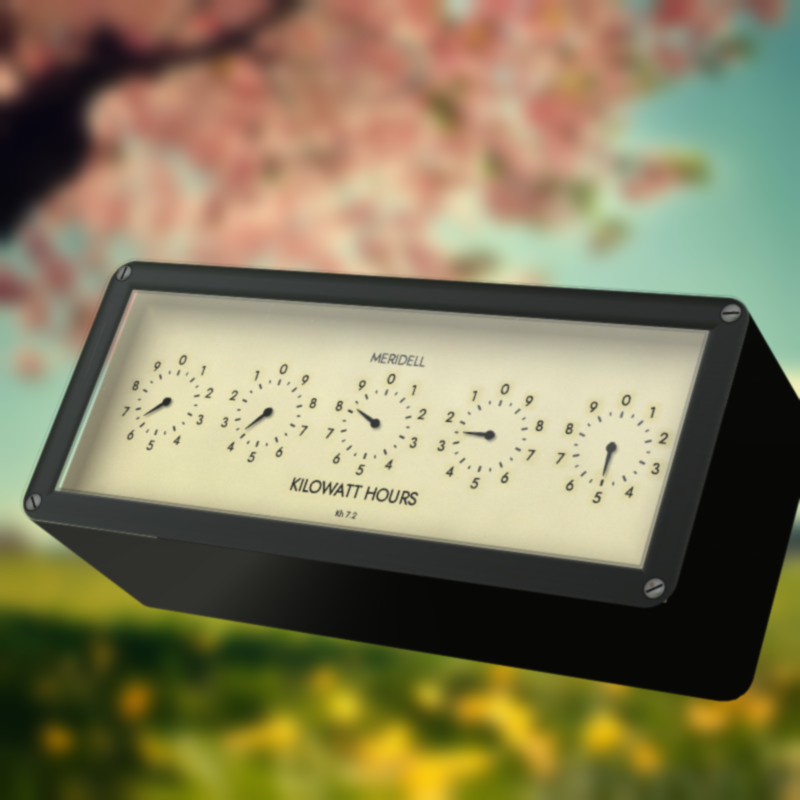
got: 63825 kWh
